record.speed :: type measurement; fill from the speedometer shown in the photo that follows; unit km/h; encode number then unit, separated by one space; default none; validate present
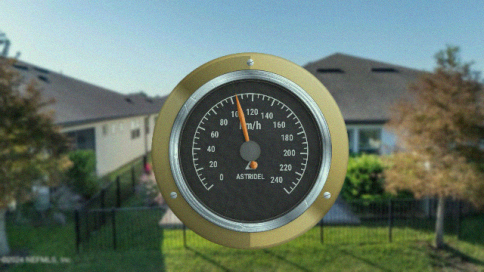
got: 105 km/h
